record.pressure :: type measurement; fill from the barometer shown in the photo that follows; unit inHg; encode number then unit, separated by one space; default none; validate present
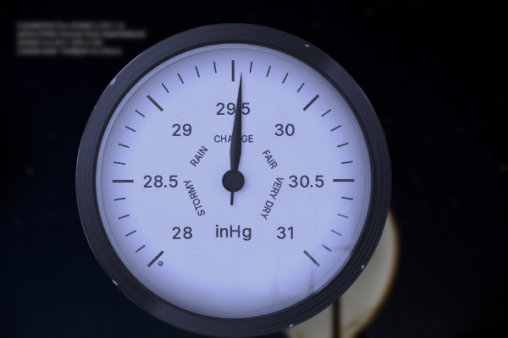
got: 29.55 inHg
